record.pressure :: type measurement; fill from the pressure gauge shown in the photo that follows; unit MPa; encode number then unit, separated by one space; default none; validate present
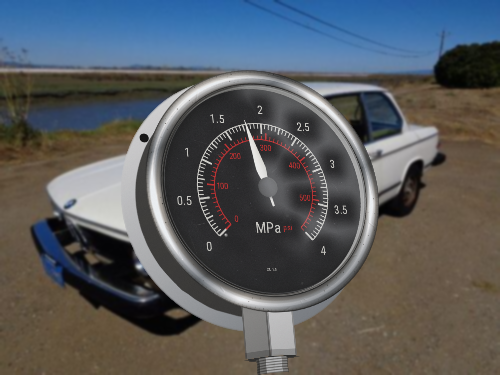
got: 1.75 MPa
